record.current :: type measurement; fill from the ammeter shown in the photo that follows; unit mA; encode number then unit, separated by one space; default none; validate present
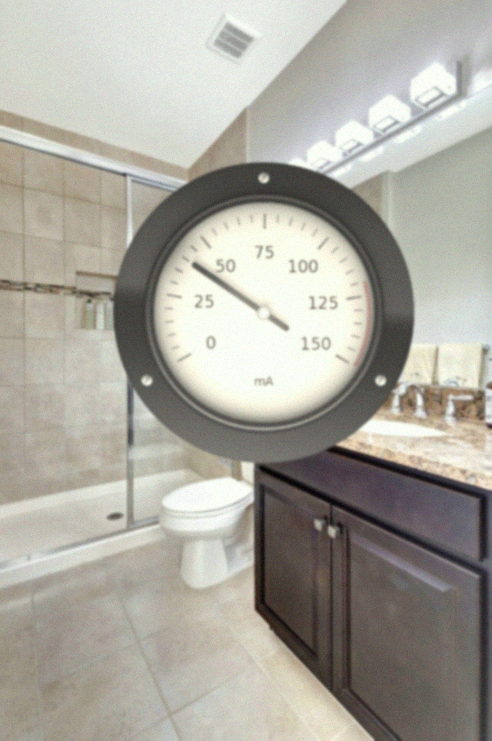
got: 40 mA
